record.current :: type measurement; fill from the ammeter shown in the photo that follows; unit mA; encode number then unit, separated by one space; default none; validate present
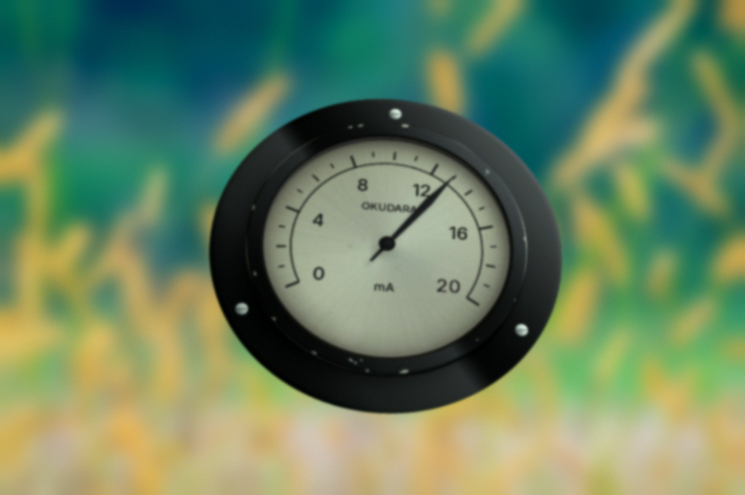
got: 13 mA
